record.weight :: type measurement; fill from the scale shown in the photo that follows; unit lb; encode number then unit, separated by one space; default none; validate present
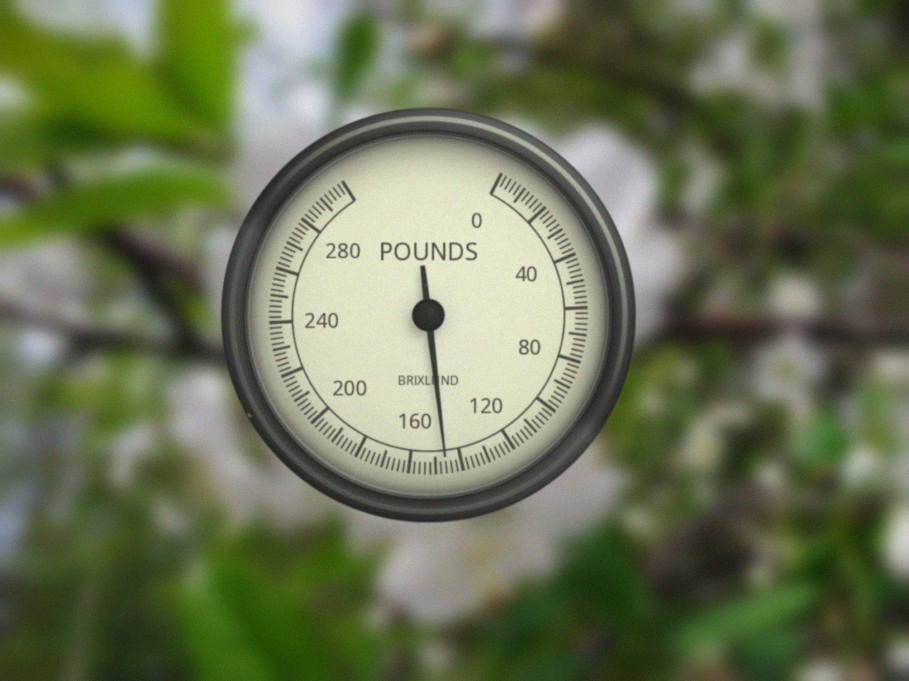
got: 146 lb
